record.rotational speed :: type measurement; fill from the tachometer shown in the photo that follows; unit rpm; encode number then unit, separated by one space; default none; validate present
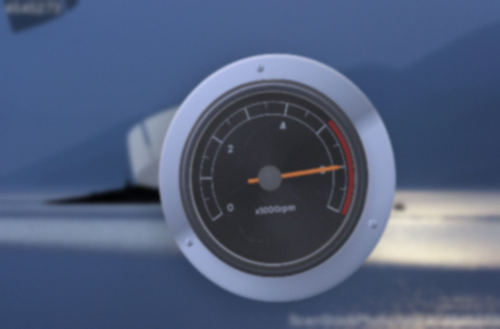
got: 6000 rpm
